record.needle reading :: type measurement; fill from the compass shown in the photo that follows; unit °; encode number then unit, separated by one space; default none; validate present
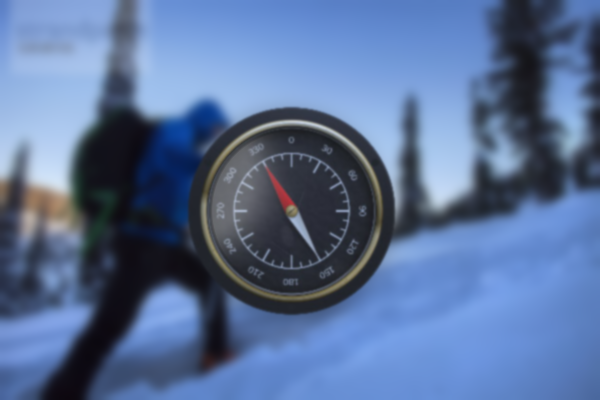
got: 330 °
